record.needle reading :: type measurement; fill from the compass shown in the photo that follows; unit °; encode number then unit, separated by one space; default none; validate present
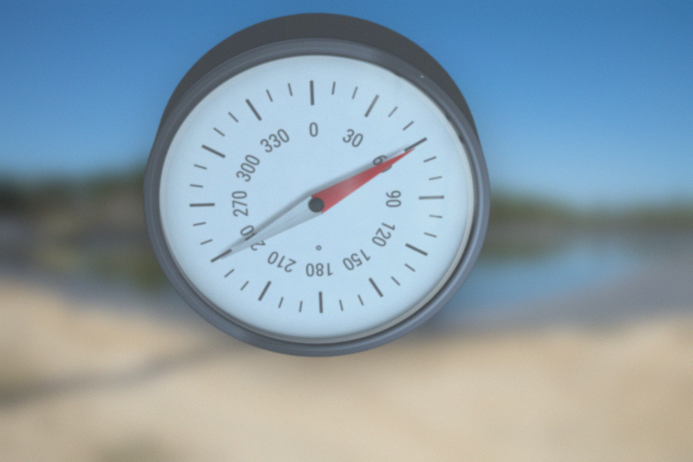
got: 60 °
